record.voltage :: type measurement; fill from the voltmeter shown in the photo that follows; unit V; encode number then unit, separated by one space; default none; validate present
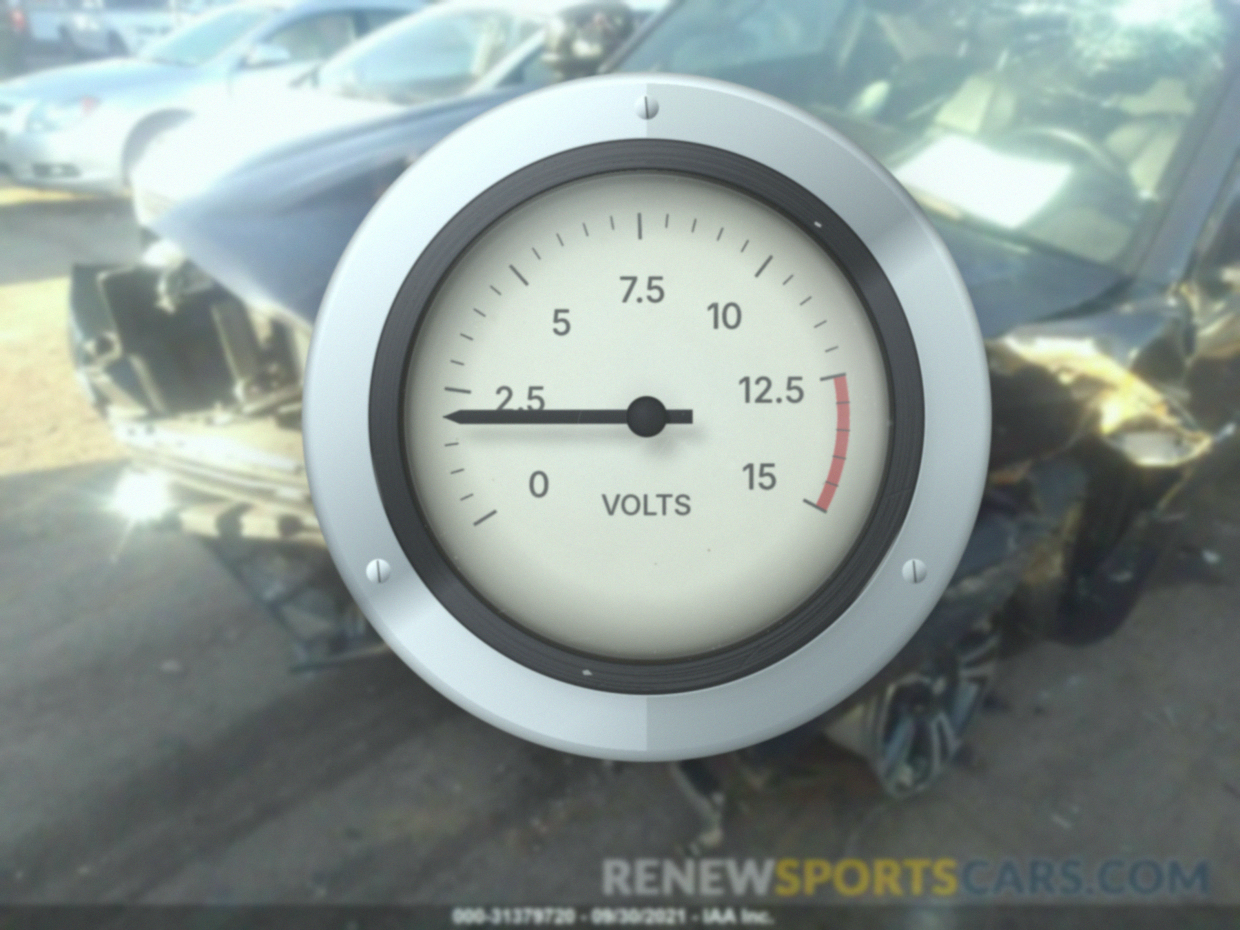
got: 2 V
